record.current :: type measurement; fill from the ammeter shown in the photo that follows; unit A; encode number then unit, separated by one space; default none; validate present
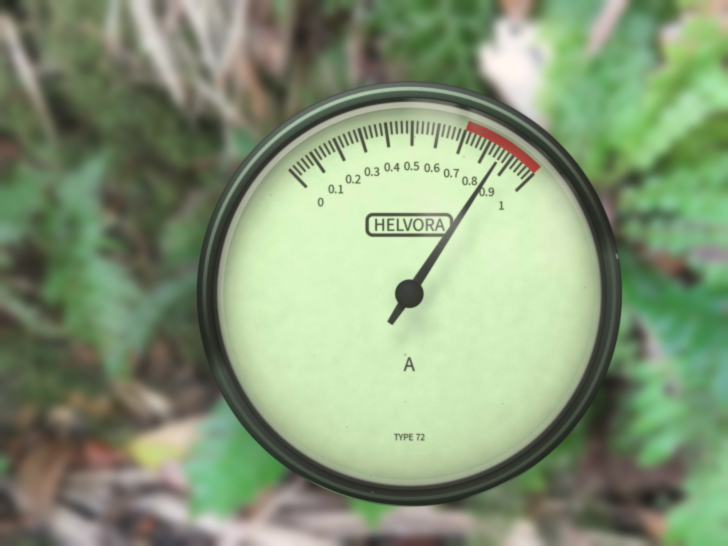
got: 0.86 A
